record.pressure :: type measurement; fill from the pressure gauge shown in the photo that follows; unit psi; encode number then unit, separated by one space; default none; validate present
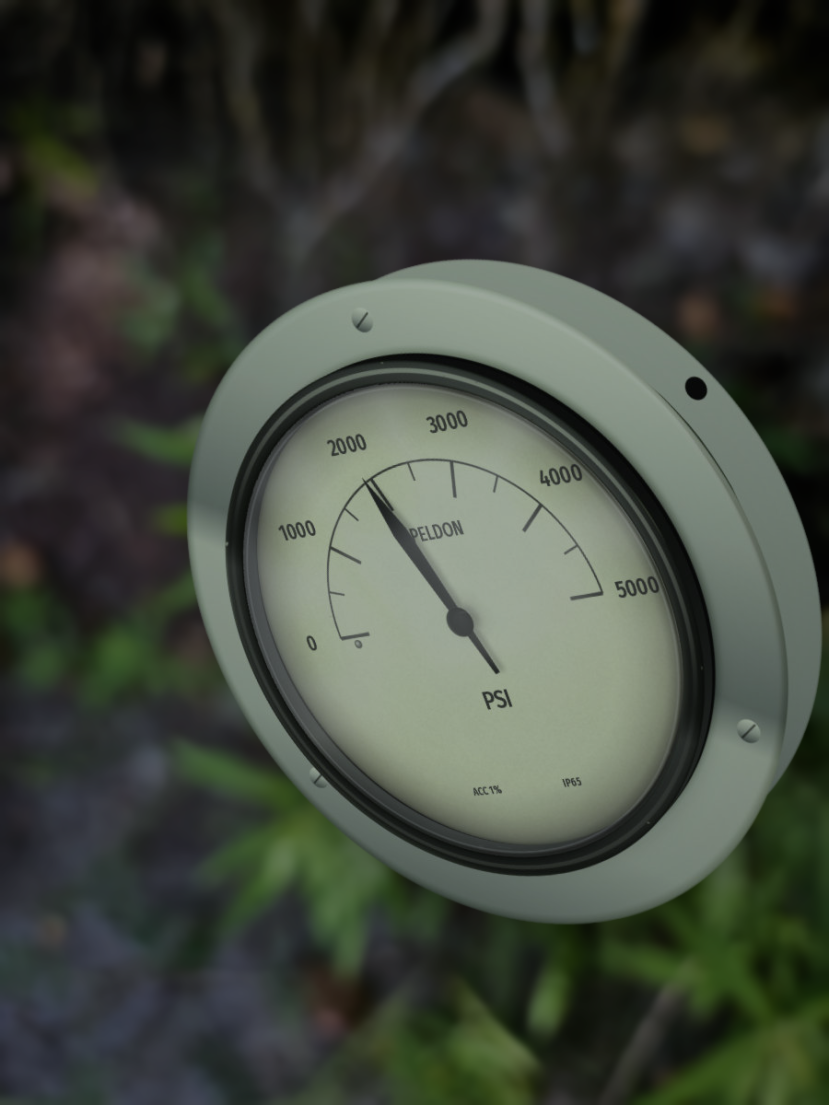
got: 2000 psi
